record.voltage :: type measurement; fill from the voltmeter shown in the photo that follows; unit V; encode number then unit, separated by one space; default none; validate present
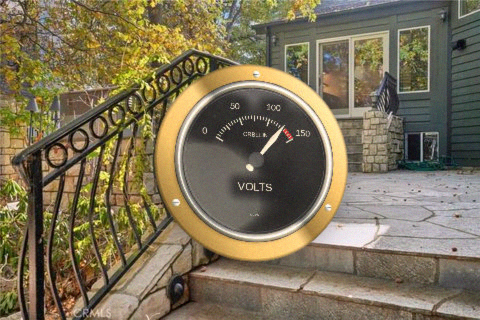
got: 125 V
